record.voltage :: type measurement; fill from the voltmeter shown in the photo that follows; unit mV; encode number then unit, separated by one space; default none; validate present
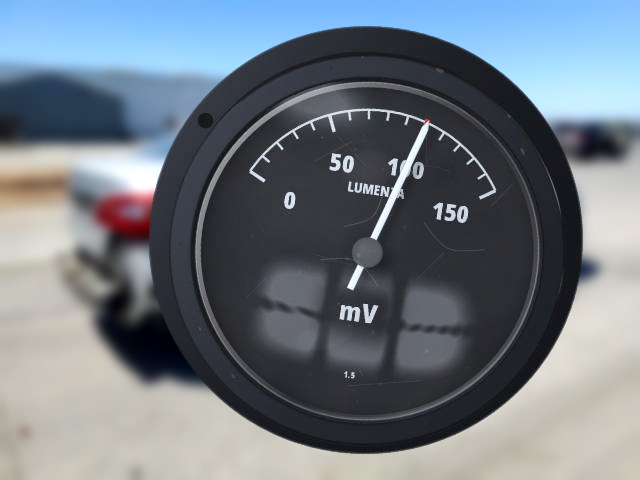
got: 100 mV
